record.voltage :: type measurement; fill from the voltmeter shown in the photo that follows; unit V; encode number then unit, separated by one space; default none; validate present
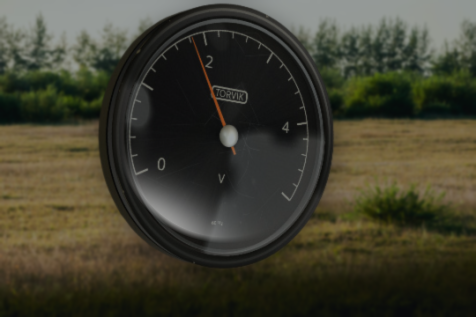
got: 1.8 V
